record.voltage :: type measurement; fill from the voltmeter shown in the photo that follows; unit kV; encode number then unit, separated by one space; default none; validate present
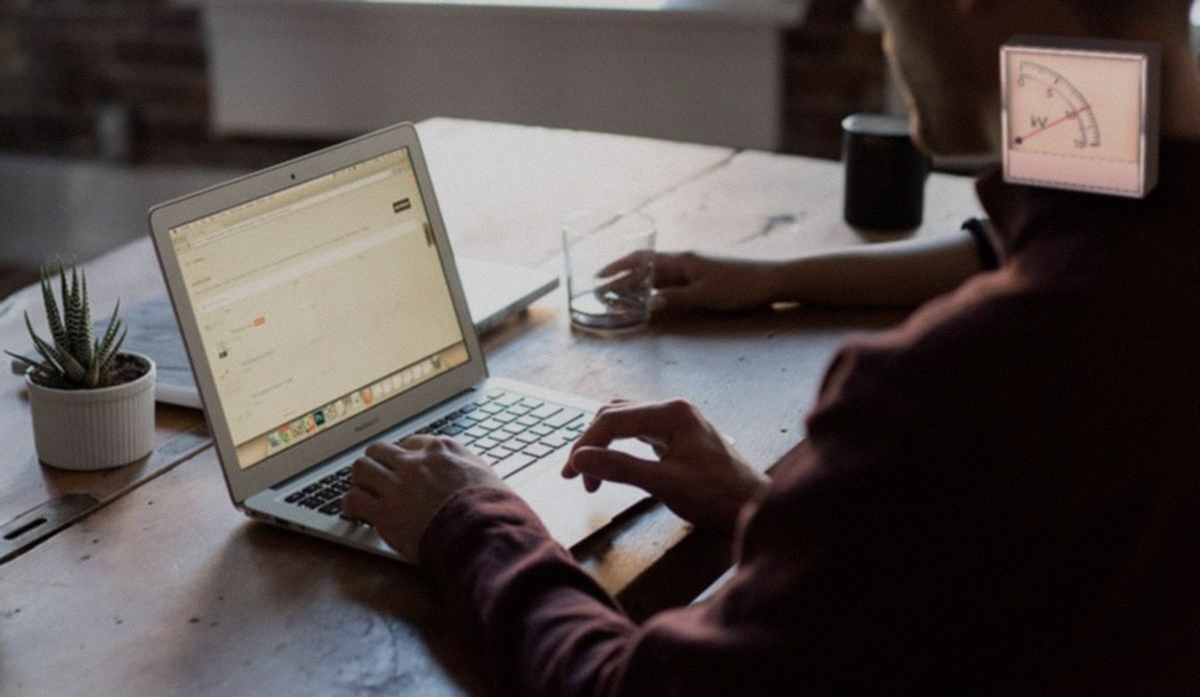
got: 10 kV
